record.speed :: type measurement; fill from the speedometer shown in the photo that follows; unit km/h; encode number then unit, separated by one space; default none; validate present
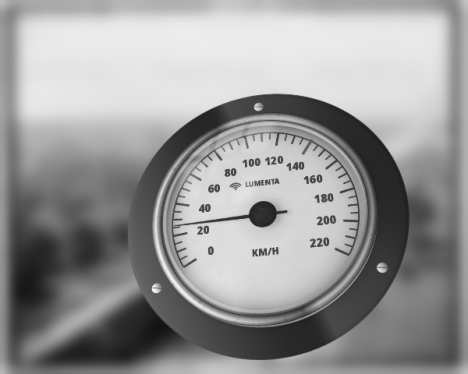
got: 25 km/h
